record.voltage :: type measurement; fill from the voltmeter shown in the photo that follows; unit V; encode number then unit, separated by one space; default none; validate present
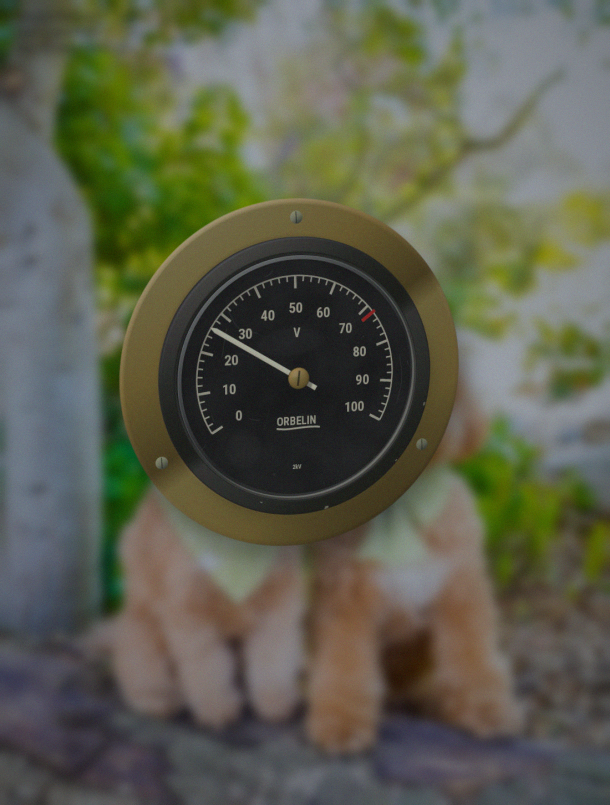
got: 26 V
